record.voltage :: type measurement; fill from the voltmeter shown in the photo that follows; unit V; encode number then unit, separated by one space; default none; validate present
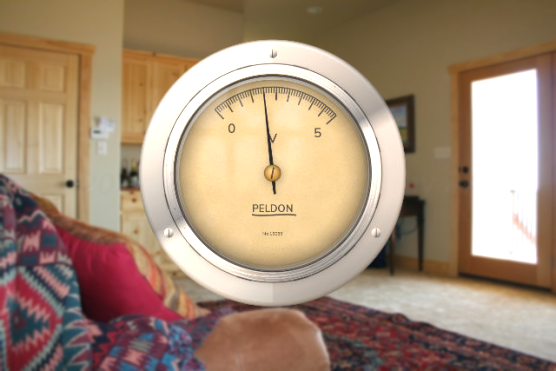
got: 2 V
